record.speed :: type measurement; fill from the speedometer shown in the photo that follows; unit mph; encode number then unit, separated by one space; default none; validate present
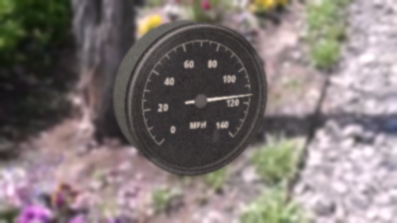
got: 115 mph
